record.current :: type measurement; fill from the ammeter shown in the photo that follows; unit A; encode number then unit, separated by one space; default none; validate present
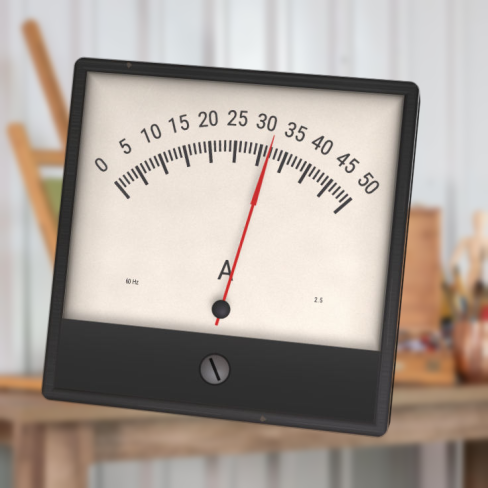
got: 32 A
